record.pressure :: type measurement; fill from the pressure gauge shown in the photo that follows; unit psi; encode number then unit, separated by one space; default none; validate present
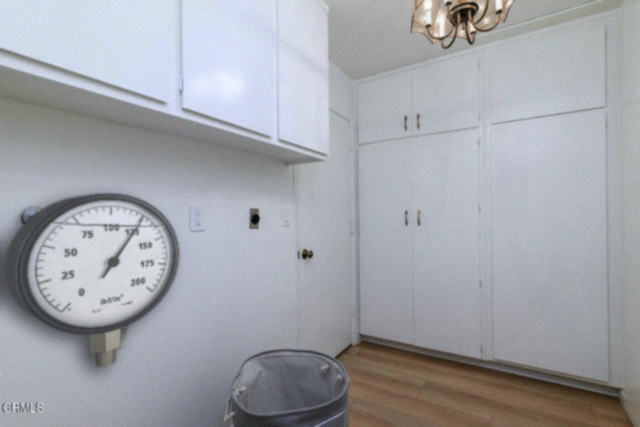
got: 125 psi
